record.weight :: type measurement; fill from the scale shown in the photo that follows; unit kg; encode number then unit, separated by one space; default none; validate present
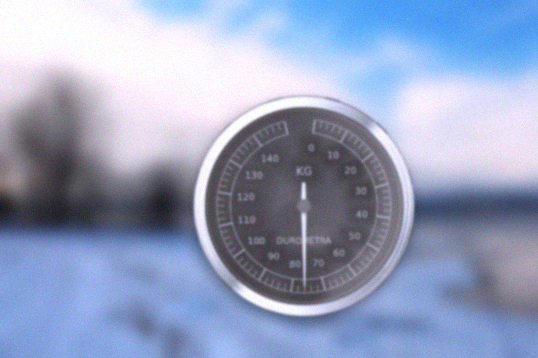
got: 76 kg
